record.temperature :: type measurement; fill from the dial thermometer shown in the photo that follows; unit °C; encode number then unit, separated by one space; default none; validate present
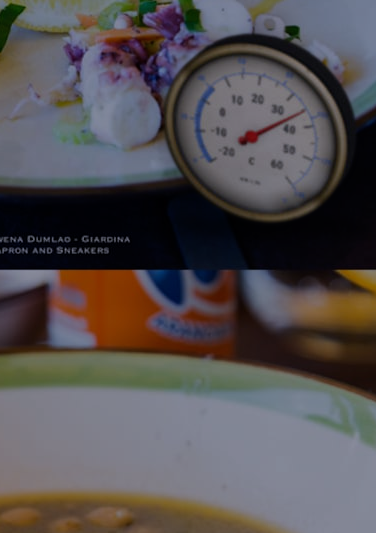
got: 35 °C
